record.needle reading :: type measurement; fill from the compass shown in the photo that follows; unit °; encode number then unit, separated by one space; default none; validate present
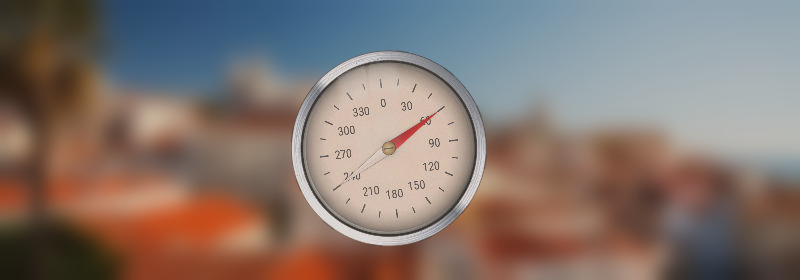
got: 60 °
